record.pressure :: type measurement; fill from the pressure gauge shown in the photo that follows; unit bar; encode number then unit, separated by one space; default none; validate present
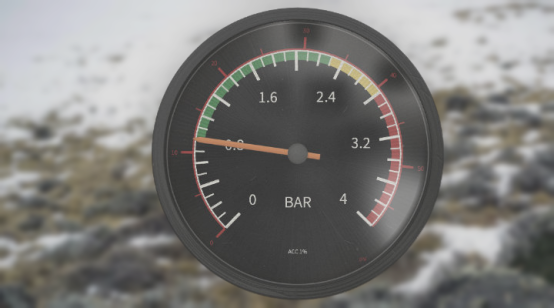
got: 0.8 bar
